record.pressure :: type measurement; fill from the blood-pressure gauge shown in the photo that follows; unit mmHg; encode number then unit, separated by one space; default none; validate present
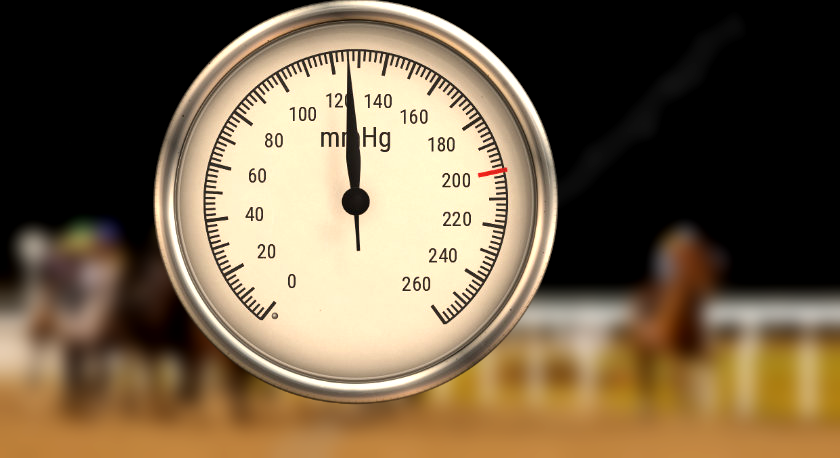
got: 126 mmHg
